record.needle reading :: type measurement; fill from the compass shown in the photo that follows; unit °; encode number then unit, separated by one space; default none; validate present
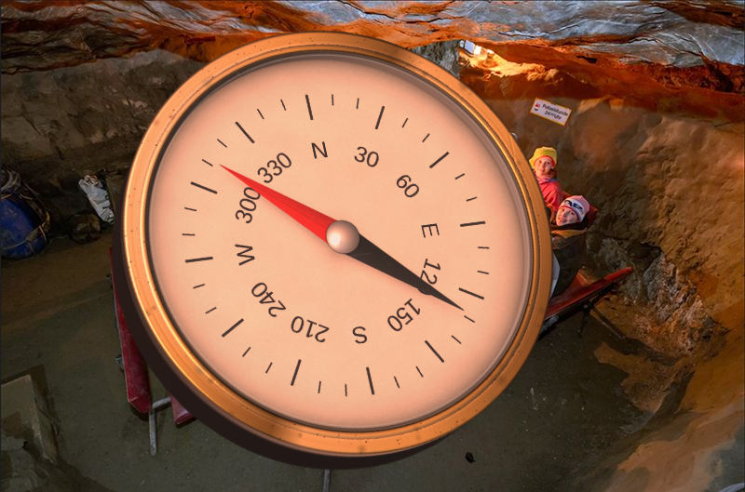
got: 310 °
